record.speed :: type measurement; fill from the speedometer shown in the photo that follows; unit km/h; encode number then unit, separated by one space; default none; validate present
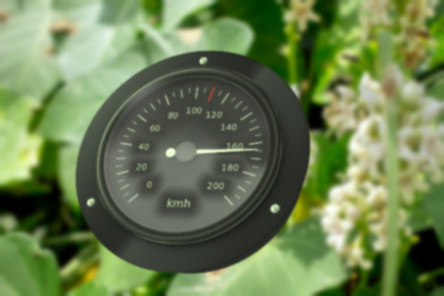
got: 165 km/h
